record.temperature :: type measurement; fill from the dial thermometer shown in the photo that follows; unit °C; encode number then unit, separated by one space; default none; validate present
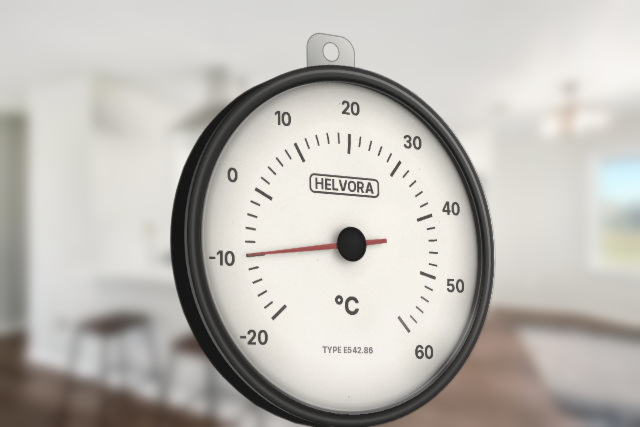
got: -10 °C
